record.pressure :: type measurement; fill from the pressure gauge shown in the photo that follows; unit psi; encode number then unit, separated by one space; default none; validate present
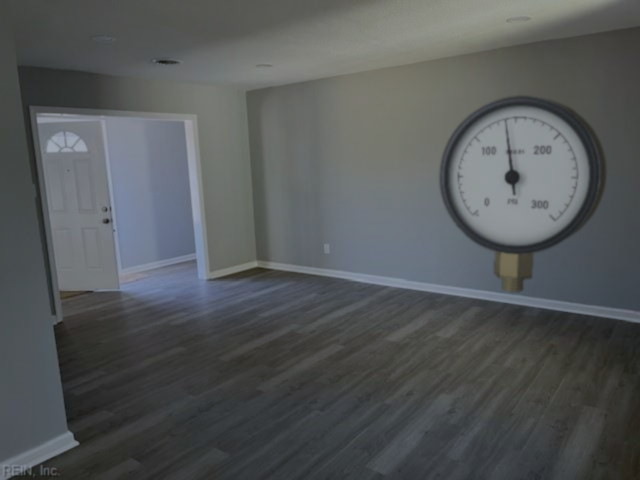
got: 140 psi
